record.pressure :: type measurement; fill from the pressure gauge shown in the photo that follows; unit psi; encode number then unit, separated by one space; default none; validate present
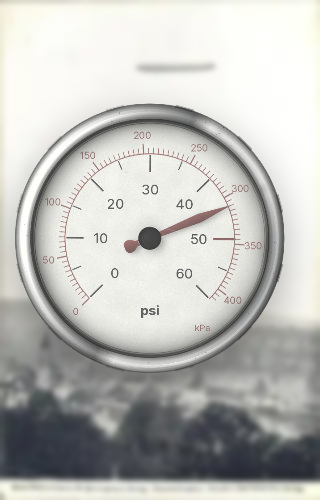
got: 45 psi
